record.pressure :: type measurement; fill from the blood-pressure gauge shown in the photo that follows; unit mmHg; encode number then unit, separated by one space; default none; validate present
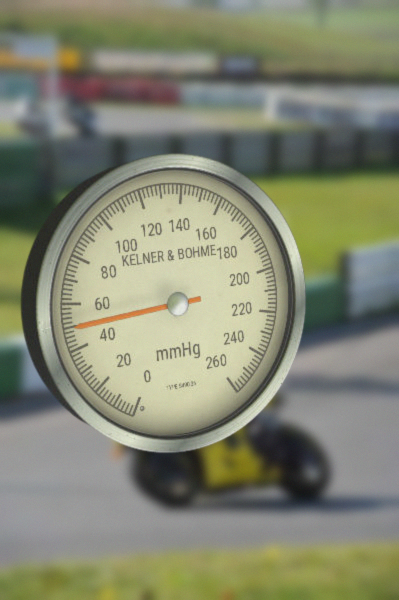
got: 50 mmHg
